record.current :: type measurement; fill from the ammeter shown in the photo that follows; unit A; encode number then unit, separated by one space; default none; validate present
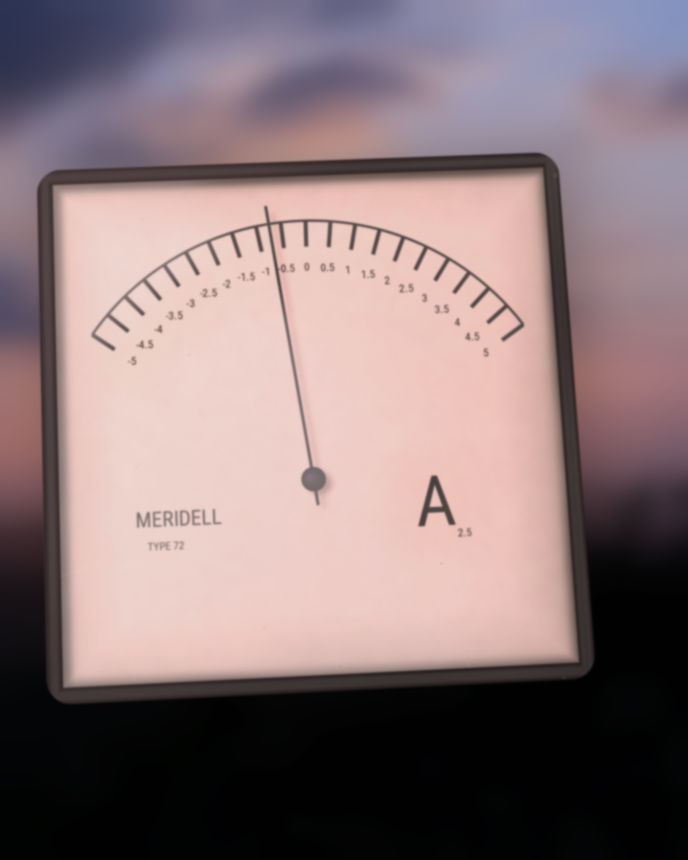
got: -0.75 A
